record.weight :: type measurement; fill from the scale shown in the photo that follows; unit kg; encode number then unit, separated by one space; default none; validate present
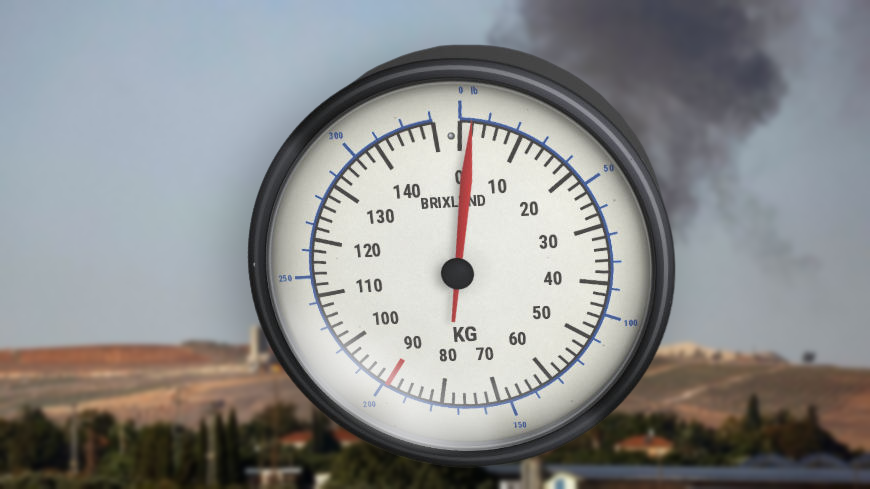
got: 2 kg
